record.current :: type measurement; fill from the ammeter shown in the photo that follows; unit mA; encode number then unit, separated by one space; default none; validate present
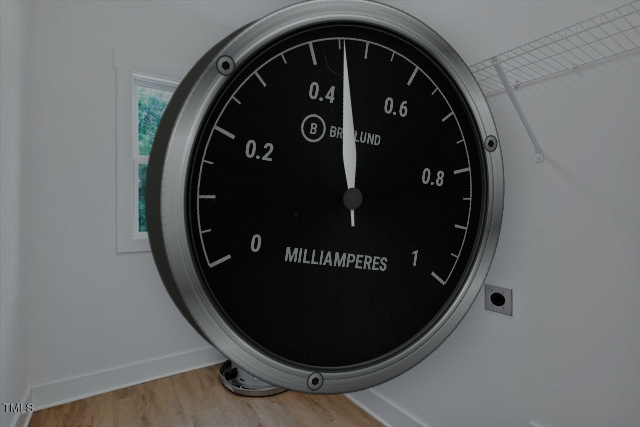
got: 0.45 mA
